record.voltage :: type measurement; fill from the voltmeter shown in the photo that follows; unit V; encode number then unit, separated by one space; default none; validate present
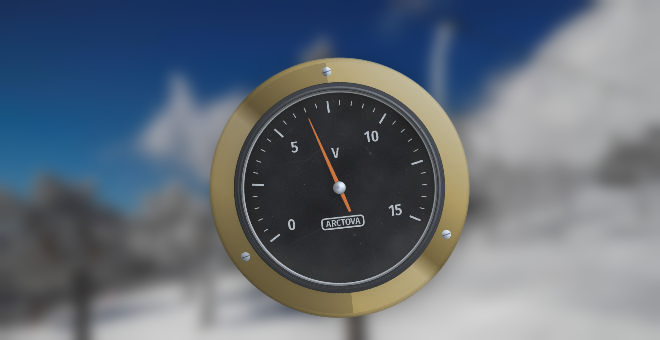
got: 6.5 V
